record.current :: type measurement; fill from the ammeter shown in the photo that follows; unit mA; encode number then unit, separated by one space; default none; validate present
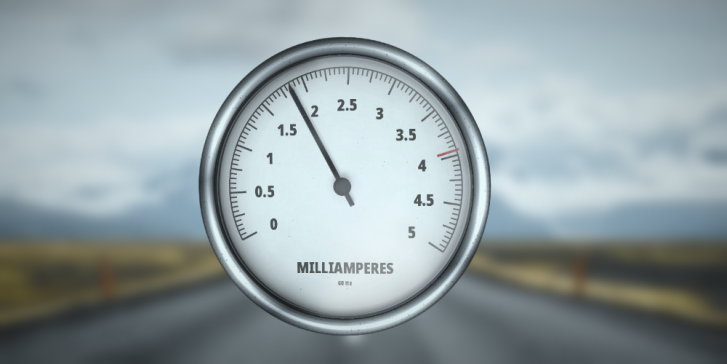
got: 1.85 mA
